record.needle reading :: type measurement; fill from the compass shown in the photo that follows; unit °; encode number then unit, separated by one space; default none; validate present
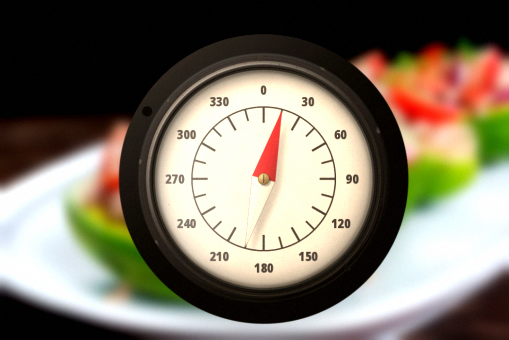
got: 15 °
